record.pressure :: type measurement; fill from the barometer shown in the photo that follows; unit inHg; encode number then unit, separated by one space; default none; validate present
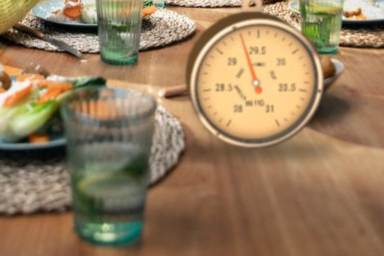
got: 29.3 inHg
